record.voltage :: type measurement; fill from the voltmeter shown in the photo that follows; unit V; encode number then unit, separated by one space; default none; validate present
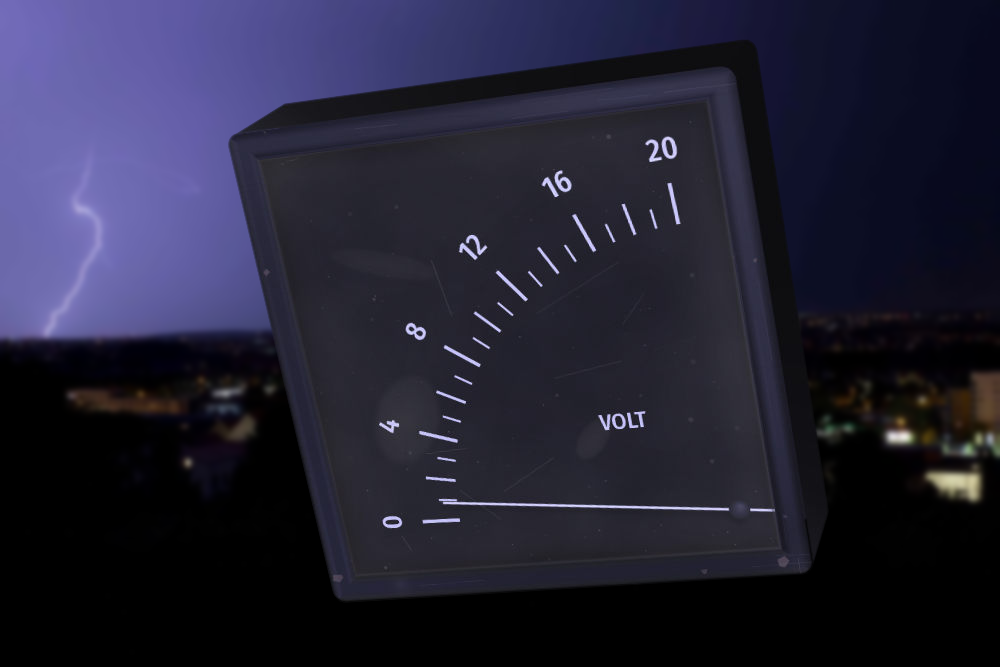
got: 1 V
